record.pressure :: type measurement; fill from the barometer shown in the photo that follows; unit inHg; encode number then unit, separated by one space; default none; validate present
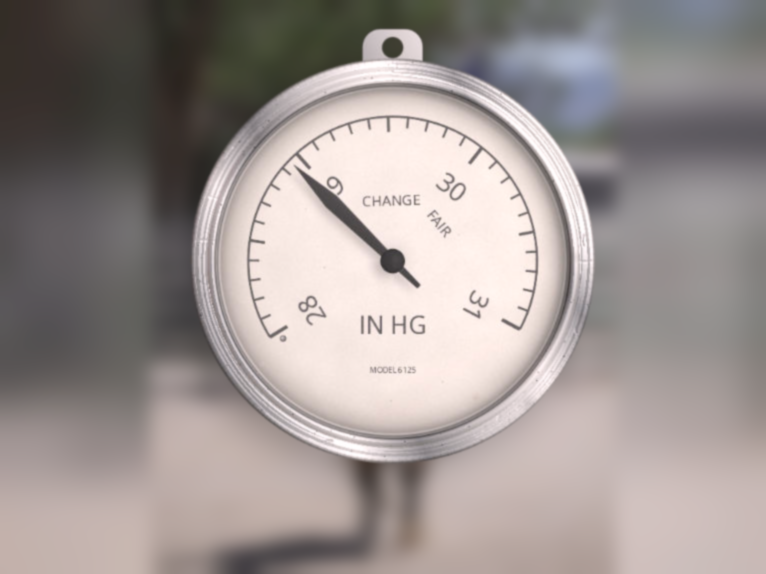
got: 28.95 inHg
